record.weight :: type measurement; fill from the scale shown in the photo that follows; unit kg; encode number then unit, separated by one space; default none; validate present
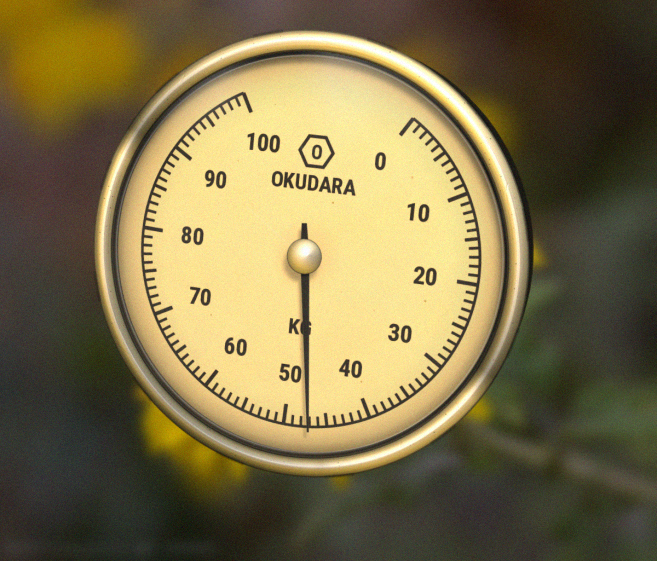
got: 47 kg
